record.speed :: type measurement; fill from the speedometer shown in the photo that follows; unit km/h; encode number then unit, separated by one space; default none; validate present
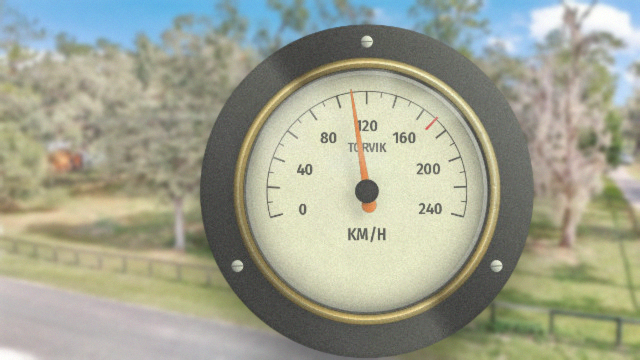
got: 110 km/h
